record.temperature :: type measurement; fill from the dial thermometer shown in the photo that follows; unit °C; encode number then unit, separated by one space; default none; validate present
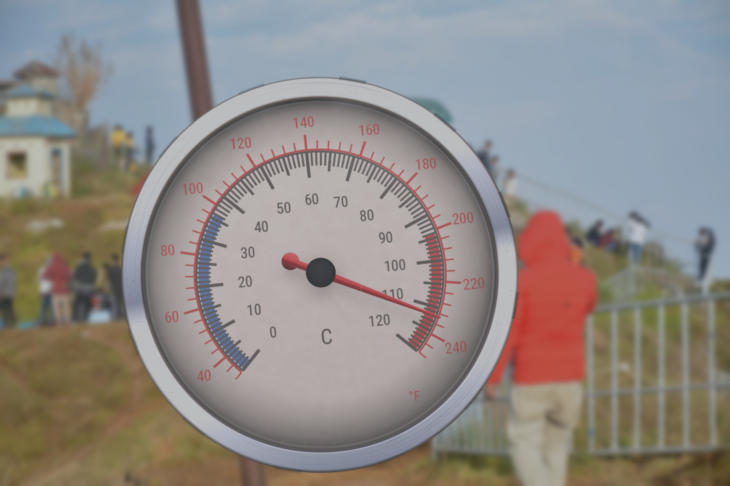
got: 112 °C
